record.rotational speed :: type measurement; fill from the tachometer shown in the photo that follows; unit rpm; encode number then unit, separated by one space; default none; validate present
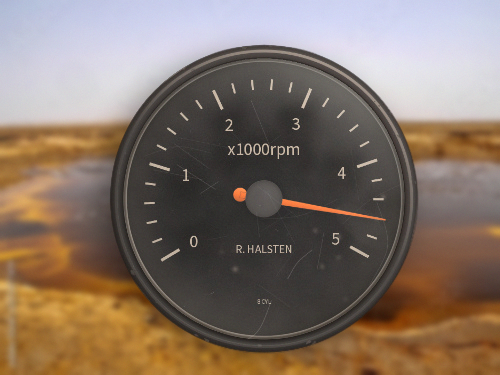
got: 4600 rpm
